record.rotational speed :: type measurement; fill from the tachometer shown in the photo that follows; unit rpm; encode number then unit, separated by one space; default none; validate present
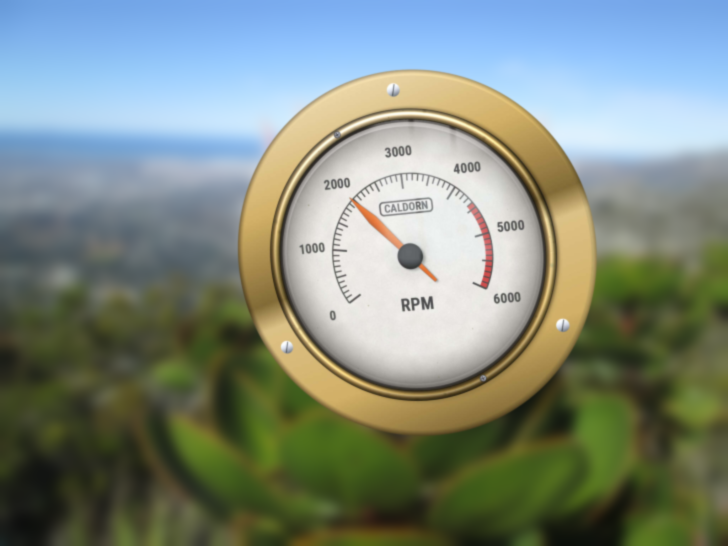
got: 2000 rpm
